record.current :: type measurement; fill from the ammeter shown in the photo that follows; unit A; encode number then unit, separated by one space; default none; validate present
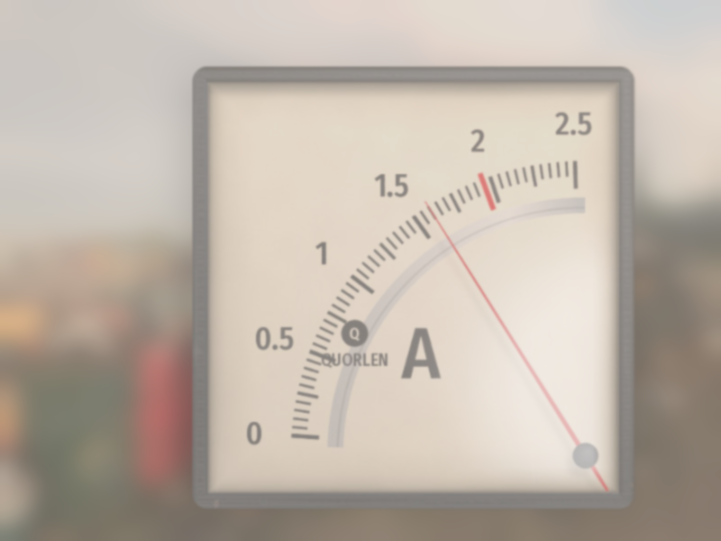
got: 1.6 A
